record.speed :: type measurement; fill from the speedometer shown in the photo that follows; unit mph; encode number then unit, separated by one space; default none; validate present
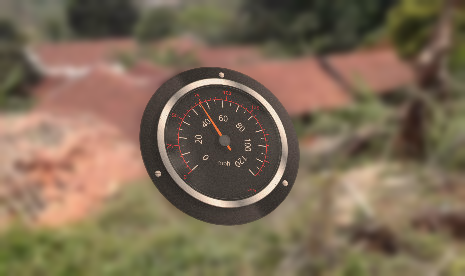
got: 45 mph
